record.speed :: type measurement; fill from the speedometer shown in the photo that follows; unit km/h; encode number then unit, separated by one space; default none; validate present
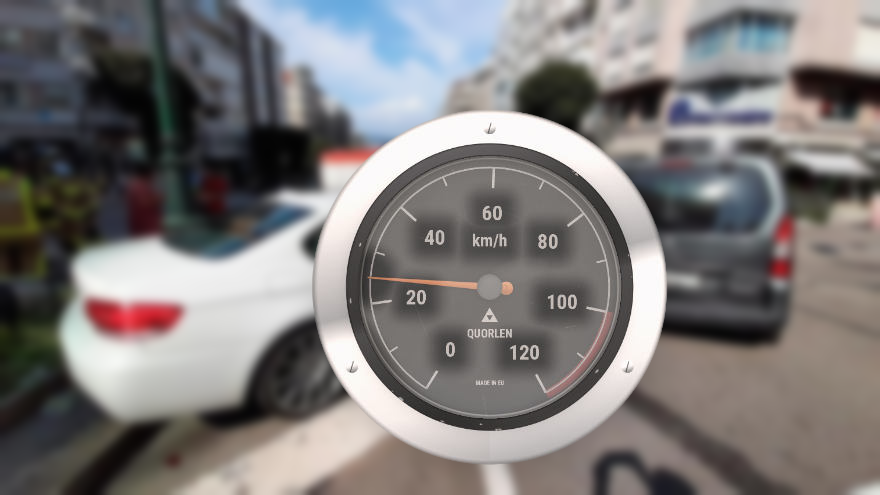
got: 25 km/h
